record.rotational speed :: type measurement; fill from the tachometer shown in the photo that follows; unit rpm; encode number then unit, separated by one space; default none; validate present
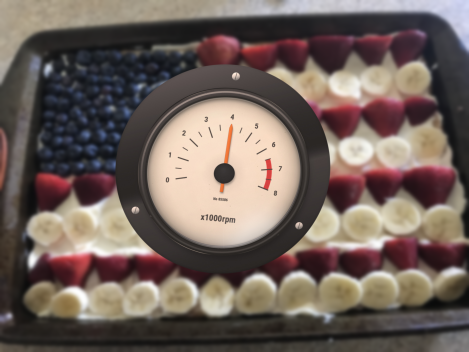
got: 4000 rpm
